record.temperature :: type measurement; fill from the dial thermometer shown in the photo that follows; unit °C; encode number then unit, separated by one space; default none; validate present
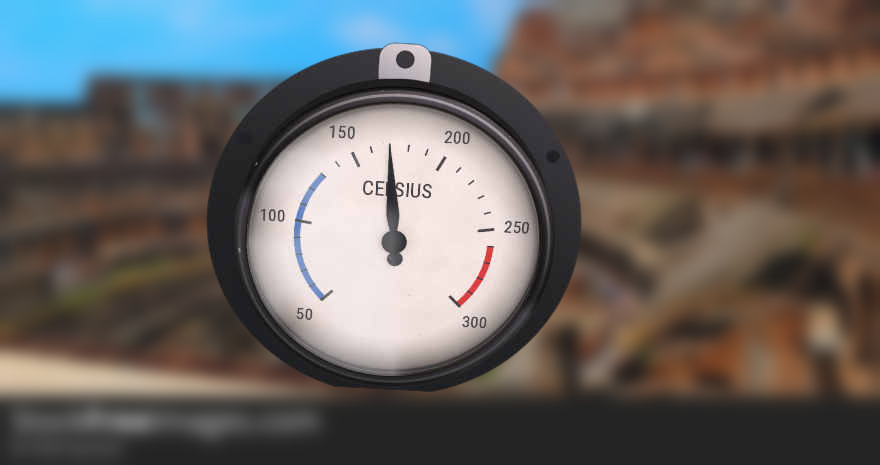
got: 170 °C
